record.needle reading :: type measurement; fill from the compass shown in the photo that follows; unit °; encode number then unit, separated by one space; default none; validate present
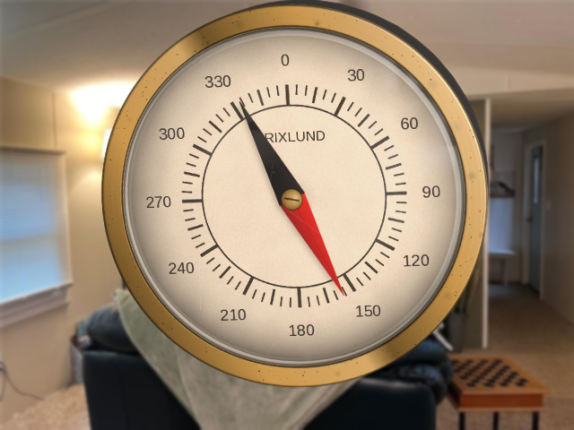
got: 155 °
